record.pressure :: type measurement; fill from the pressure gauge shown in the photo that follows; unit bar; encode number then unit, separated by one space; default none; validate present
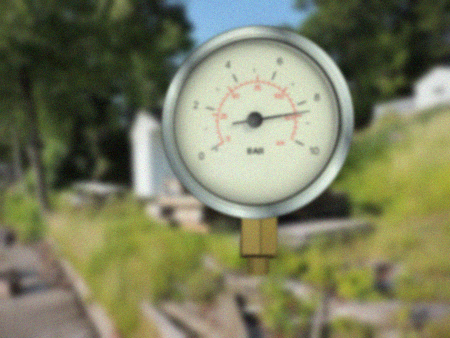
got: 8.5 bar
